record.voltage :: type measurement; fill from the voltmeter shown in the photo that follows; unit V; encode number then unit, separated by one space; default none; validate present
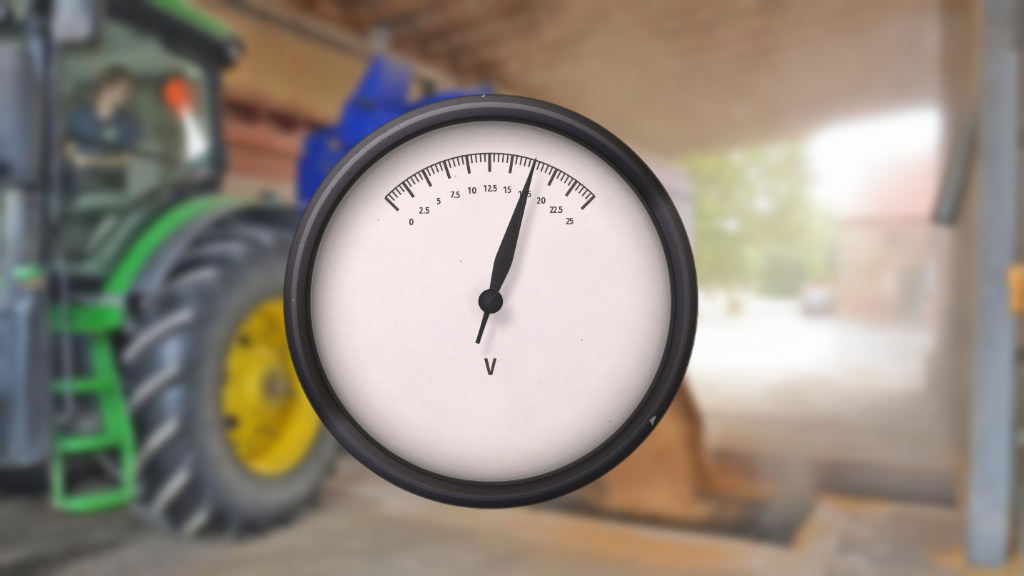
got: 17.5 V
